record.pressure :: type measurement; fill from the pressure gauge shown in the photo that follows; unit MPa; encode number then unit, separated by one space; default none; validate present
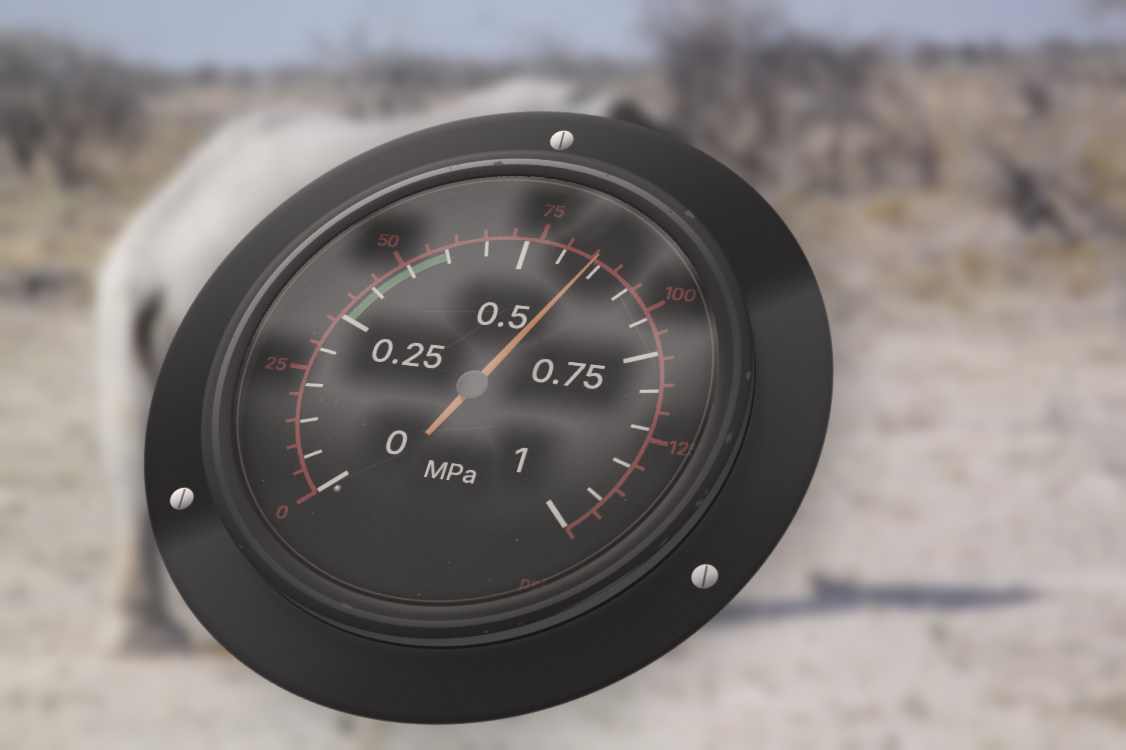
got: 0.6 MPa
